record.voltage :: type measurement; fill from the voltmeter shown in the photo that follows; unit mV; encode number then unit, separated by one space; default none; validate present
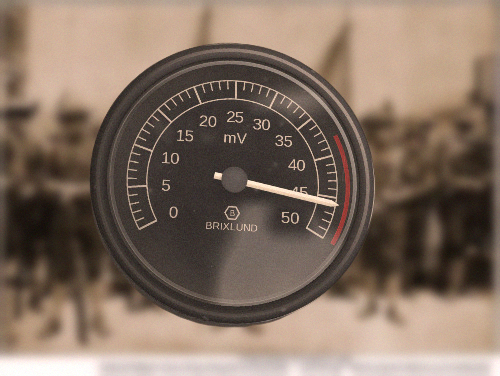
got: 46 mV
